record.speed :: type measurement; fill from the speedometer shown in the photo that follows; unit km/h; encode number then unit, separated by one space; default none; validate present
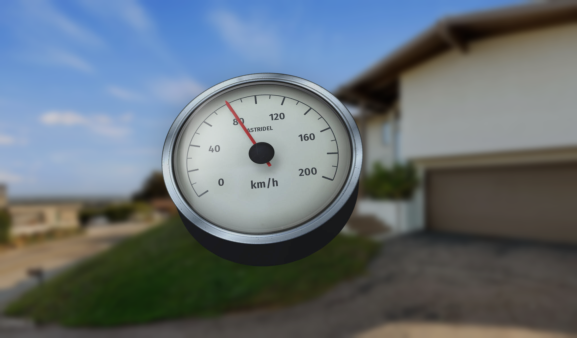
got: 80 km/h
